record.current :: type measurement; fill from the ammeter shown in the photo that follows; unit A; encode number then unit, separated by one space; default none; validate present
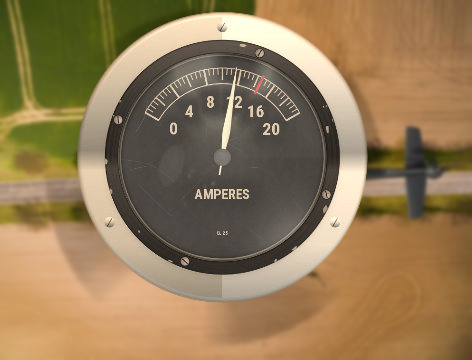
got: 11.5 A
